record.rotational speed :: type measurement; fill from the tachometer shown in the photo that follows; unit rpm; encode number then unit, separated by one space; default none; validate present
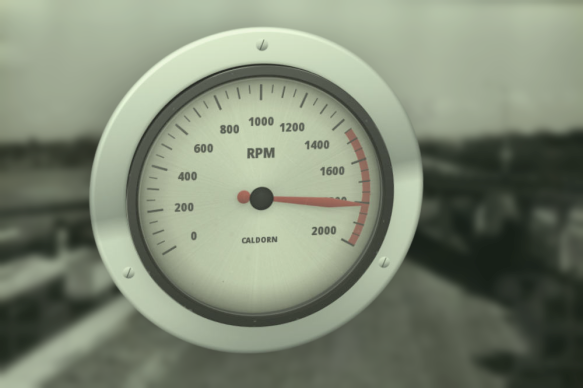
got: 1800 rpm
